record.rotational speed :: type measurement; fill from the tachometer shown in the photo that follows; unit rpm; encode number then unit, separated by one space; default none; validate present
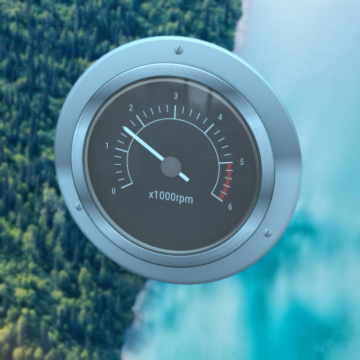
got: 1600 rpm
